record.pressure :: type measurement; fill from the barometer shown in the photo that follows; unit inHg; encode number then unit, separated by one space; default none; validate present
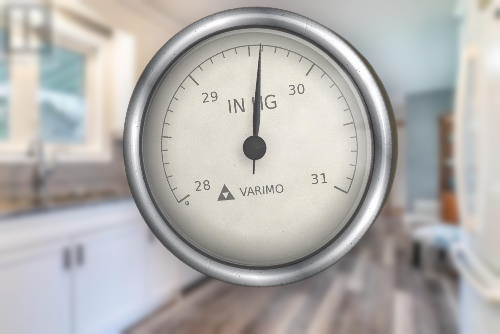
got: 29.6 inHg
